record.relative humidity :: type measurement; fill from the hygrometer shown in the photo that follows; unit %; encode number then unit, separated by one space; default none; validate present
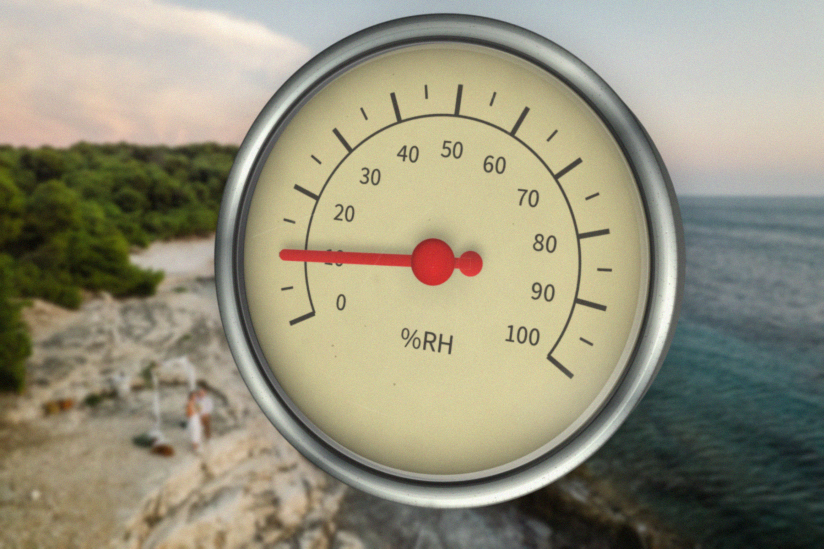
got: 10 %
